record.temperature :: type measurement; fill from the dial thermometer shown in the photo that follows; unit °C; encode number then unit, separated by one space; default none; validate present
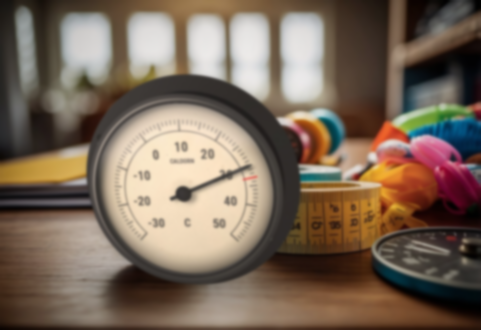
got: 30 °C
